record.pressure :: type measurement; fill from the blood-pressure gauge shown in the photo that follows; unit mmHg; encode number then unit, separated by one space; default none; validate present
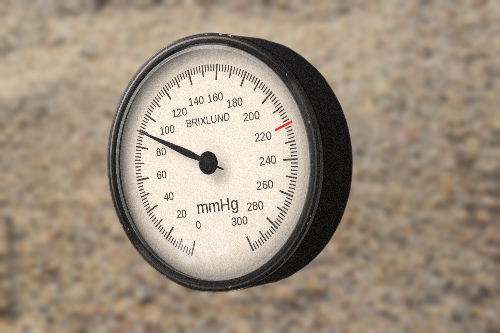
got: 90 mmHg
